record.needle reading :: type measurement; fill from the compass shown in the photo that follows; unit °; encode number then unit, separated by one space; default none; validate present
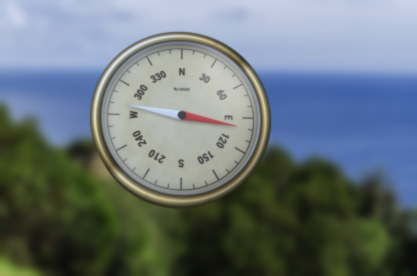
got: 100 °
